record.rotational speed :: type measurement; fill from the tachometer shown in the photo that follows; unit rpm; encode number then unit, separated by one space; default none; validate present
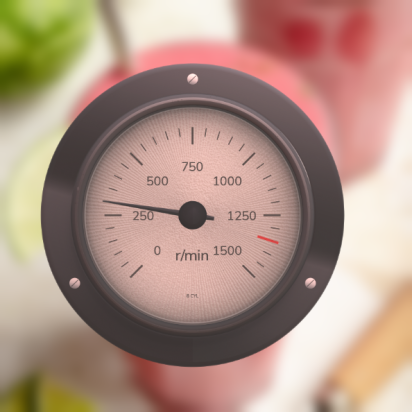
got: 300 rpm
